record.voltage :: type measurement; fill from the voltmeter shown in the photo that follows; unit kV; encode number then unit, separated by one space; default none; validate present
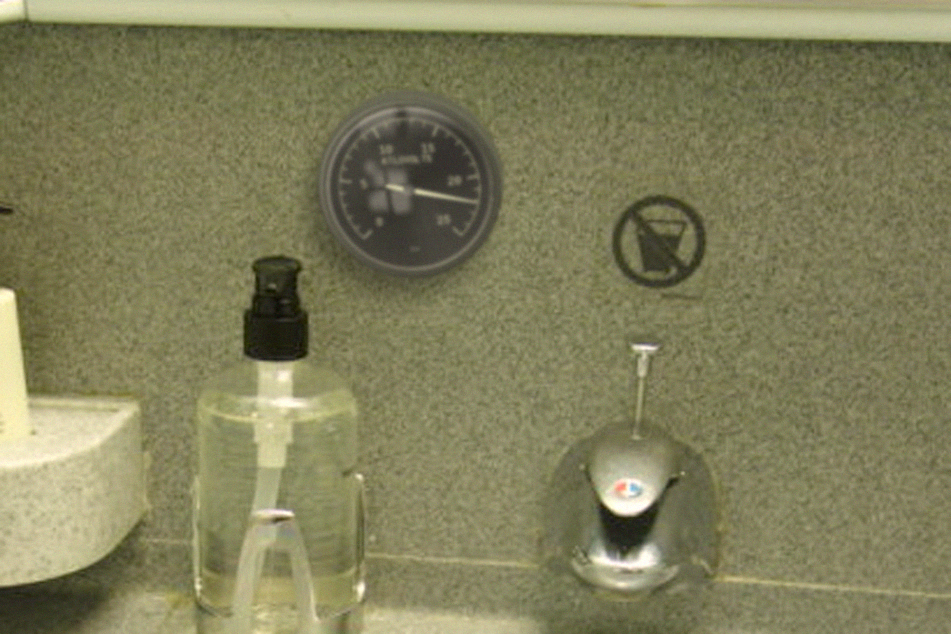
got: 22 kV
